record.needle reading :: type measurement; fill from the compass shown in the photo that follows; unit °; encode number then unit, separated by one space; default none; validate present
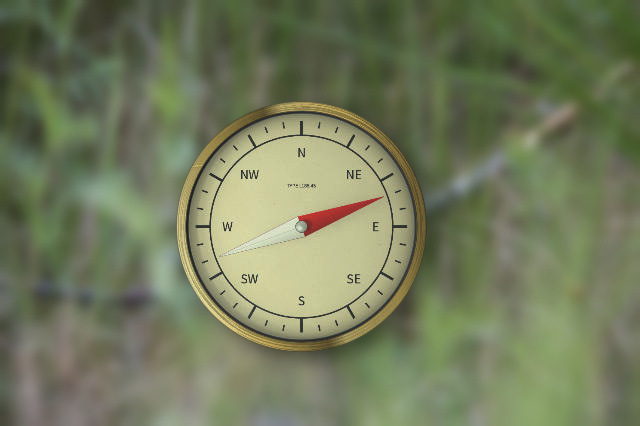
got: 70 °
